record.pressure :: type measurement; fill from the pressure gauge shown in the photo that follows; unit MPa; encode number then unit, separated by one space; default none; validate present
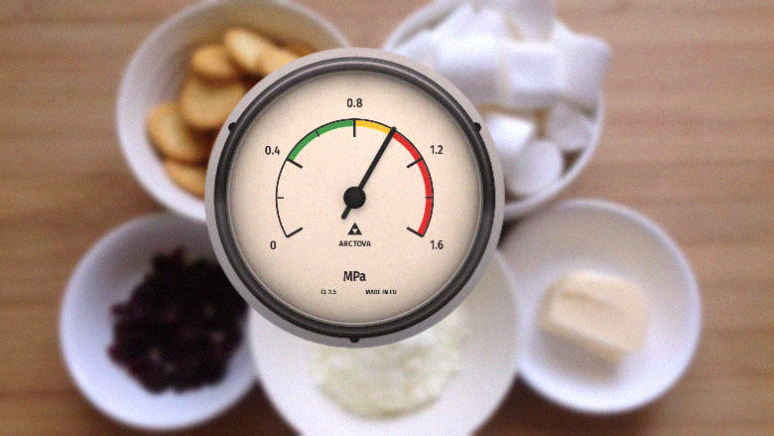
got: 1 MPa
